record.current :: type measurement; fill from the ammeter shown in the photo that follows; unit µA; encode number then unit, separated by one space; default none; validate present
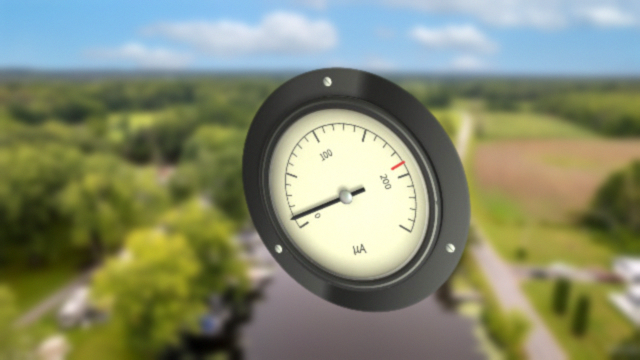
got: 10 µA
